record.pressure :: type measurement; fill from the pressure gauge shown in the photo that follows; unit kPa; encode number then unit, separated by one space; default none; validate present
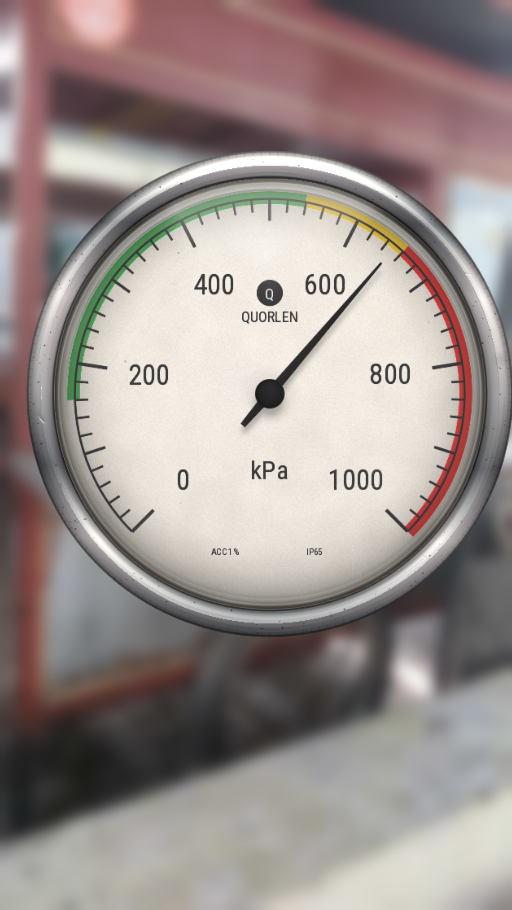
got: 650 kPa
